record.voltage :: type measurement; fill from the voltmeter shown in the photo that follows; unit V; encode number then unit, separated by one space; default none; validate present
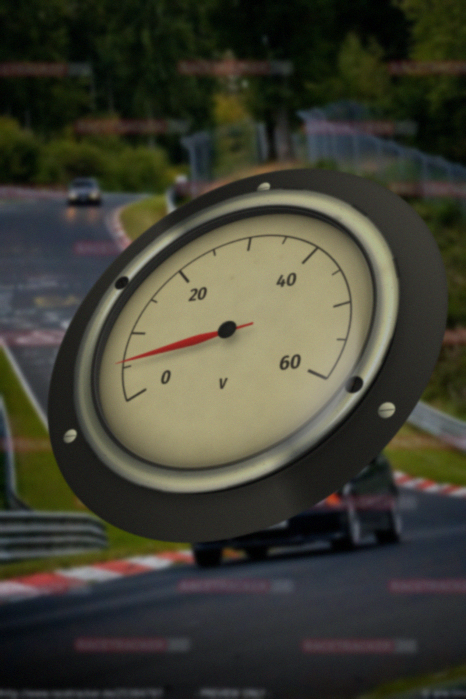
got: 5 V
